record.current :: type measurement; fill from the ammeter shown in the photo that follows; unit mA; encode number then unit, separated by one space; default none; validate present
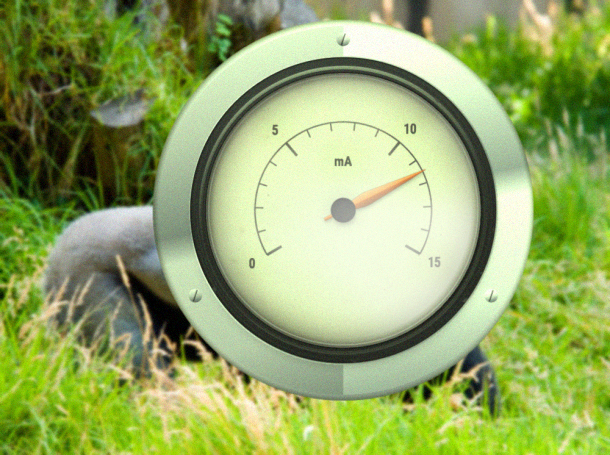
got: 11.5 mA
